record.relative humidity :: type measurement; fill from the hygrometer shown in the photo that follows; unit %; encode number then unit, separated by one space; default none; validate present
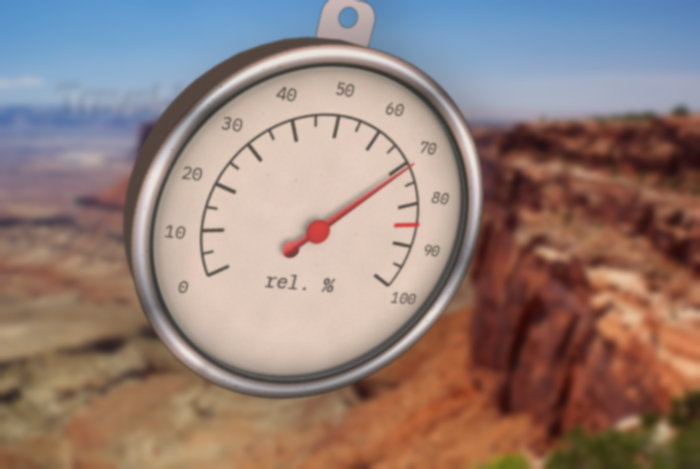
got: 70 %
